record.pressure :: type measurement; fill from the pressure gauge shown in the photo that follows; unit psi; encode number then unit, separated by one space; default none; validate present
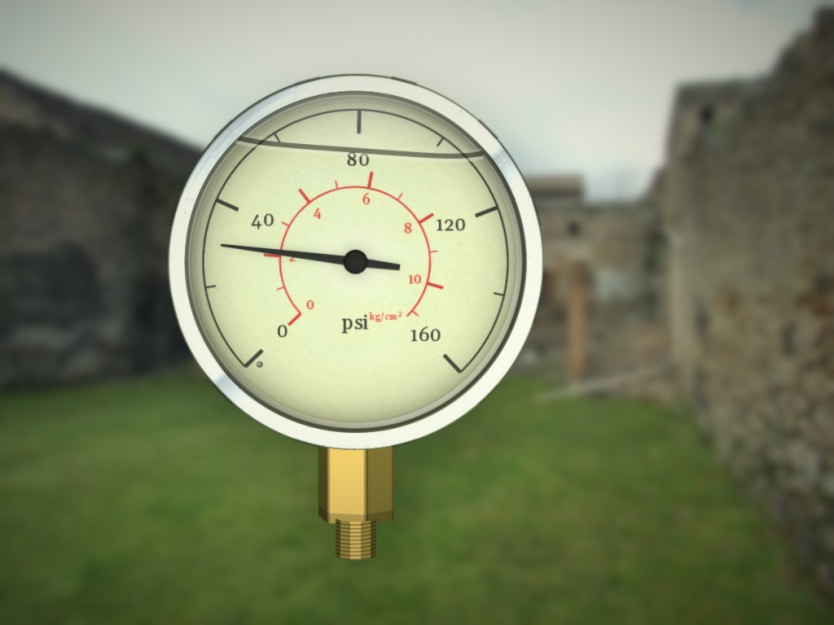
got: 30 psi
